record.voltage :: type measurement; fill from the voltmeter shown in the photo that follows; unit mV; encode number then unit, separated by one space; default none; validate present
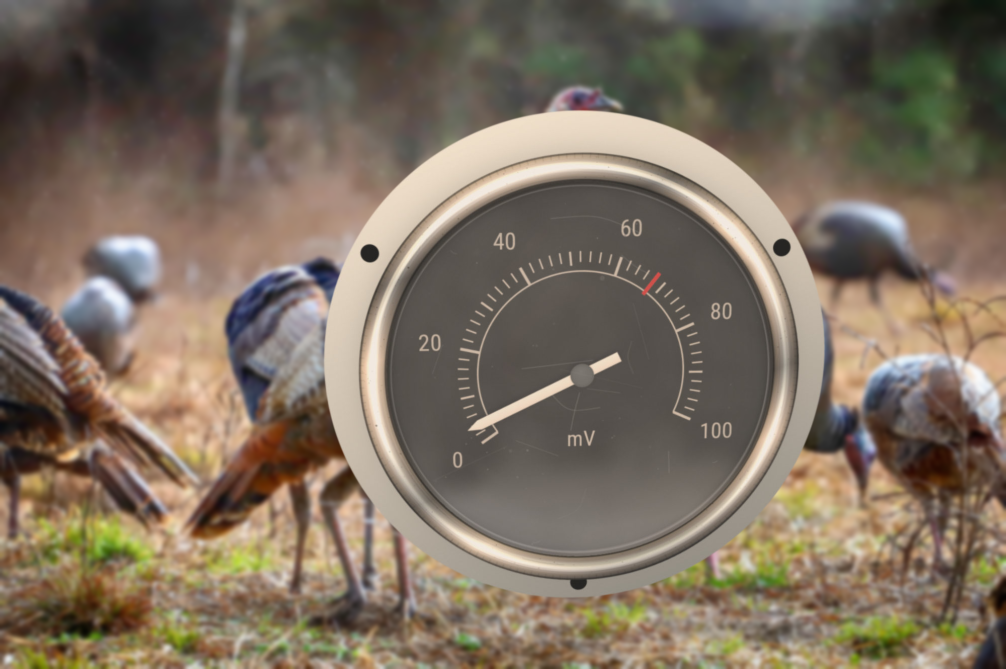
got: 4 mV
